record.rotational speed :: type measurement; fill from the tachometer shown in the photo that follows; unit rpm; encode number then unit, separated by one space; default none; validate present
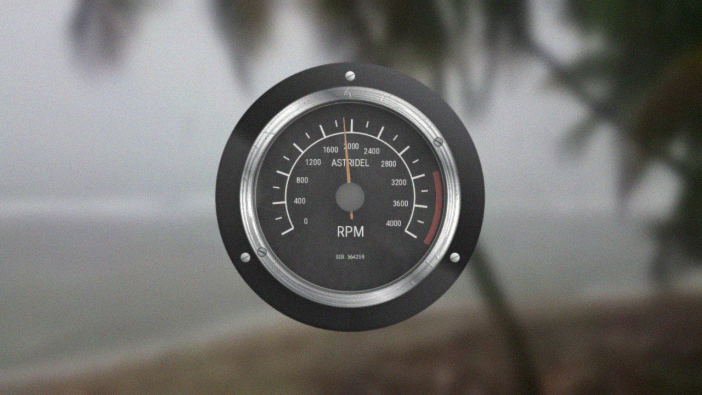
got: 1900 rpm
